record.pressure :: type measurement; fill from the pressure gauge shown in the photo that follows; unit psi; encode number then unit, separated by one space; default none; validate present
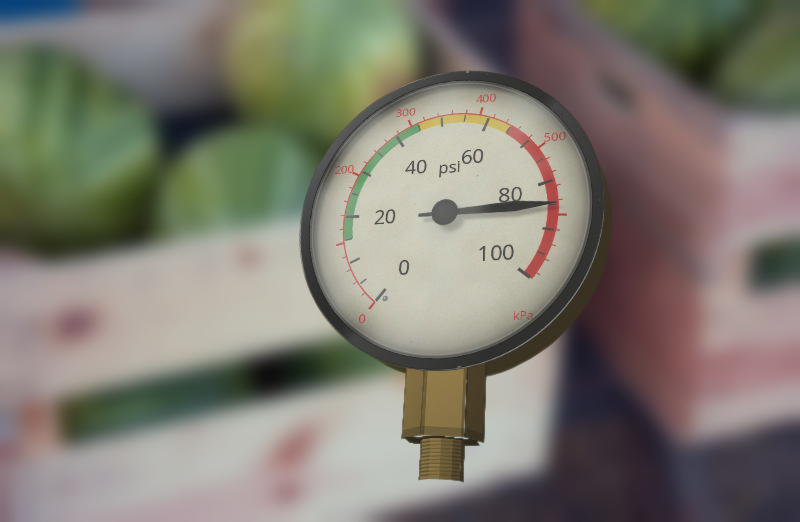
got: 85 psi
